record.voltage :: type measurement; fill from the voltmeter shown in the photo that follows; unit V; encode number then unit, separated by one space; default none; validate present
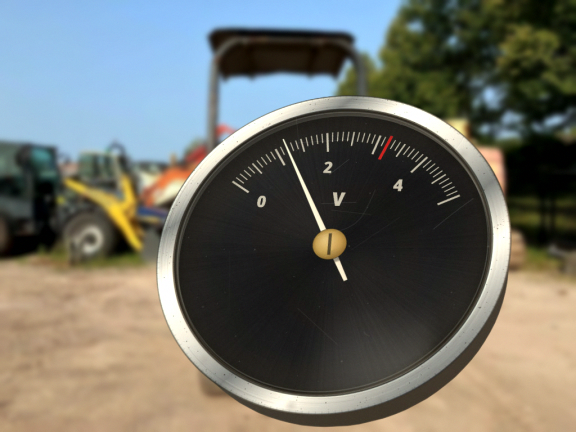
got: 1.2 V
